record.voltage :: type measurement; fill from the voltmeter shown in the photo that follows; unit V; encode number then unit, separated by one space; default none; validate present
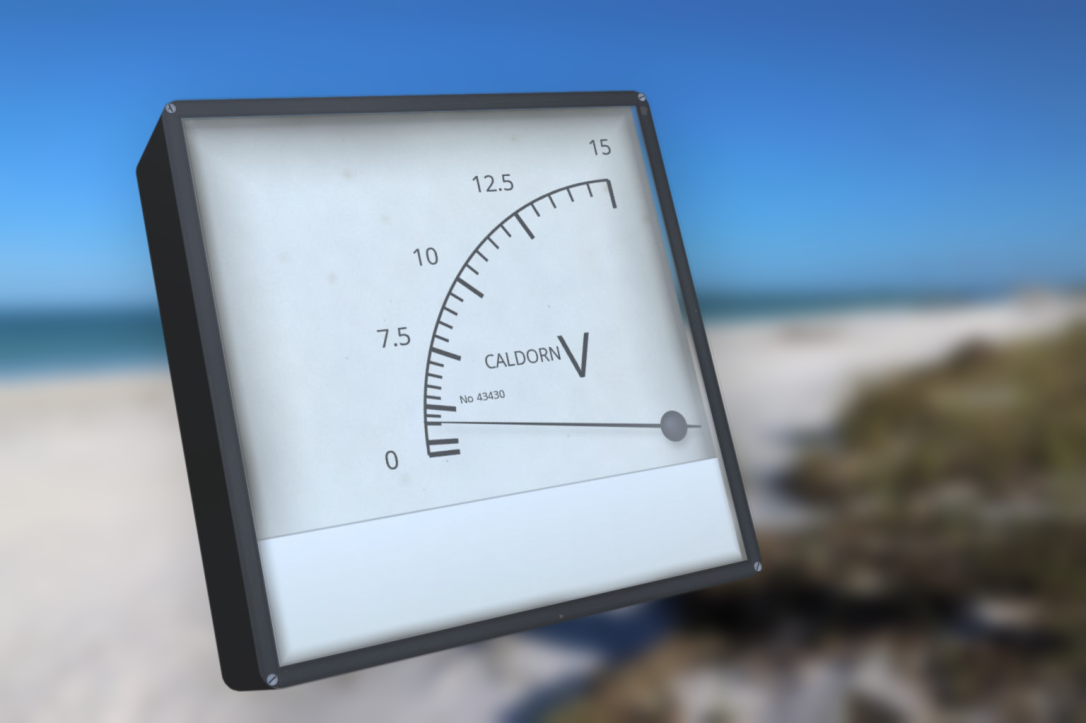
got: 4 V
